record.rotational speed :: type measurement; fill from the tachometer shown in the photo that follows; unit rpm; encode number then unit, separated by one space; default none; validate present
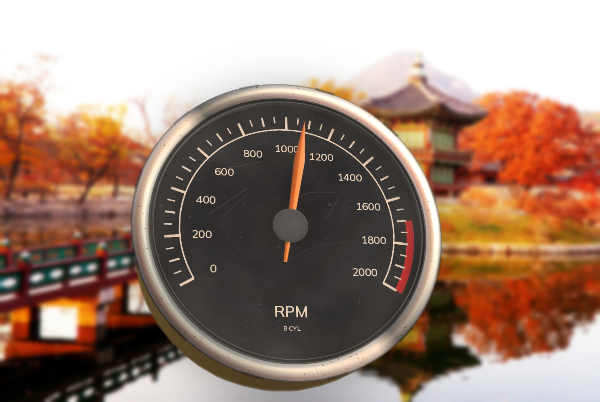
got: 1075 rpm
